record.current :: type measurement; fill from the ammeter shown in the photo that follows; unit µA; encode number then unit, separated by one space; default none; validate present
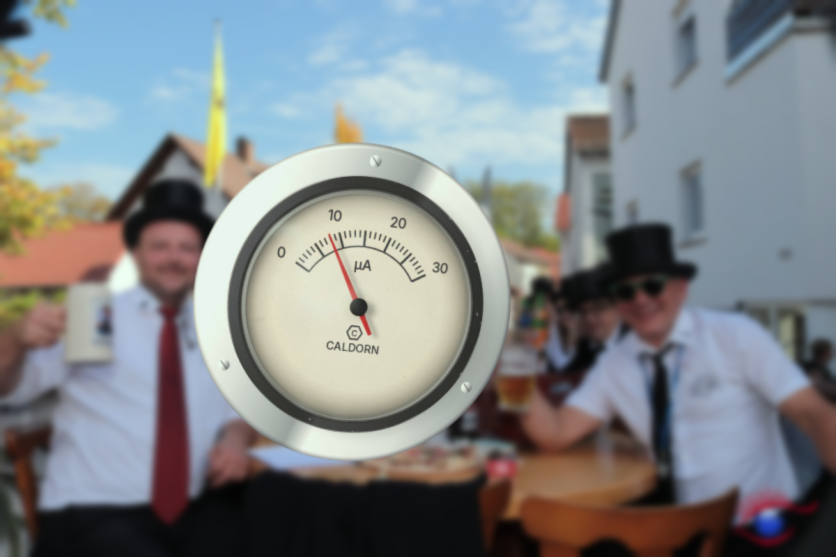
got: 8 µA
